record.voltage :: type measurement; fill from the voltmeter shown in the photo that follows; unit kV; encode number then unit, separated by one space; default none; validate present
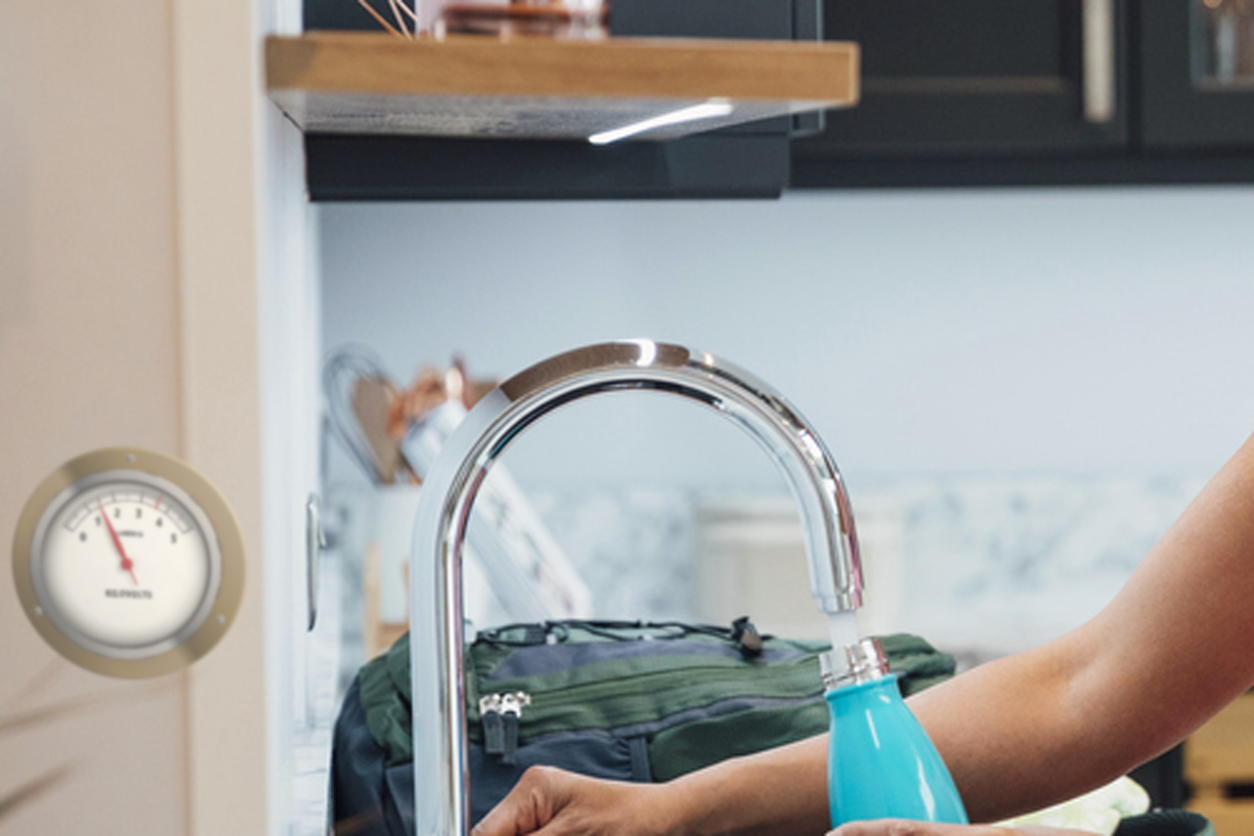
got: 1.5 kV
